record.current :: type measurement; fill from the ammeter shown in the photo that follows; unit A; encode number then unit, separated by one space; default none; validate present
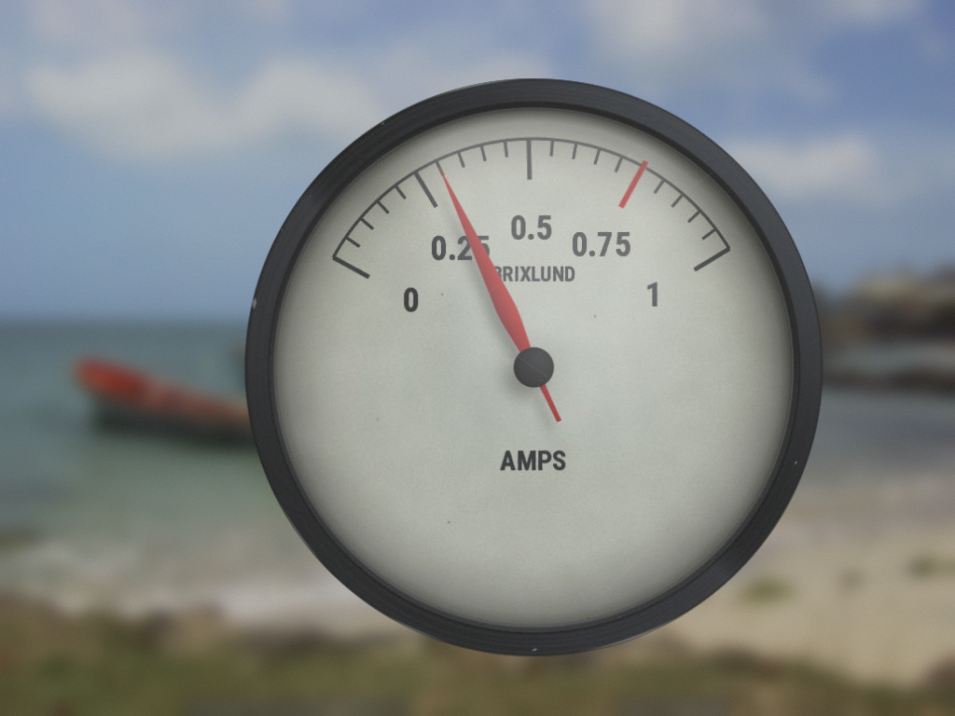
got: 0.3 A
